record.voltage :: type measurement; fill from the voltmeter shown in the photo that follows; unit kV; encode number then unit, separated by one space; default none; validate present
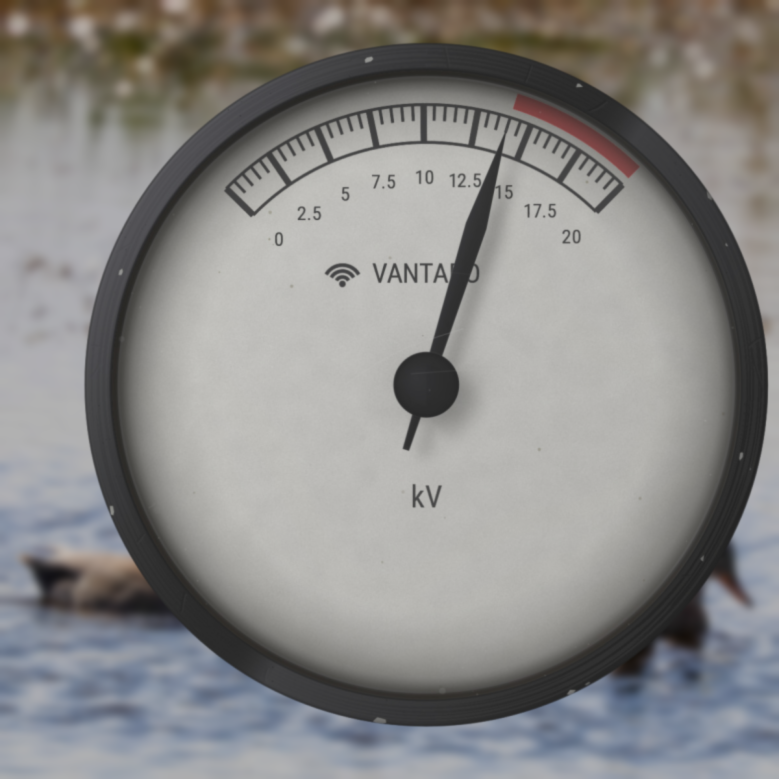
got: 14 kV
